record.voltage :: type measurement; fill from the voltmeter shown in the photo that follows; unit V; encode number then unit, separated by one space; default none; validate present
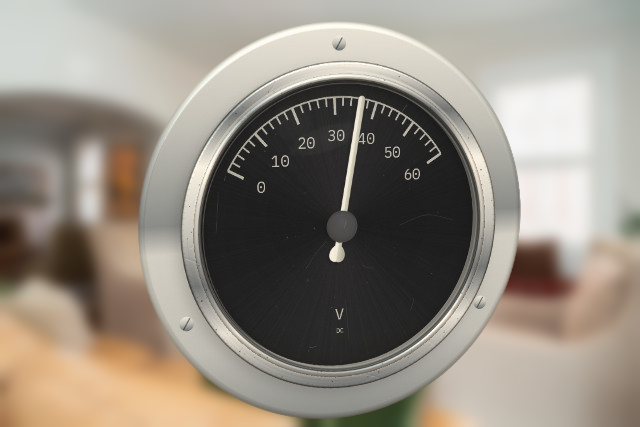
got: 36 V
